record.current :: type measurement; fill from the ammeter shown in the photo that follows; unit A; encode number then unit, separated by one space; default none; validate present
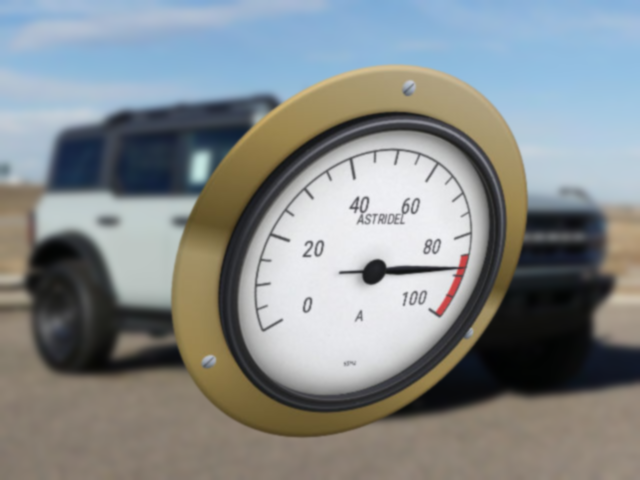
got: 87.5 A
